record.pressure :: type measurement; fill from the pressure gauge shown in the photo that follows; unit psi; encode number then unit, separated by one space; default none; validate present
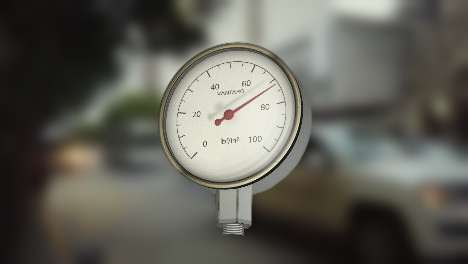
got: 72.5 psi
